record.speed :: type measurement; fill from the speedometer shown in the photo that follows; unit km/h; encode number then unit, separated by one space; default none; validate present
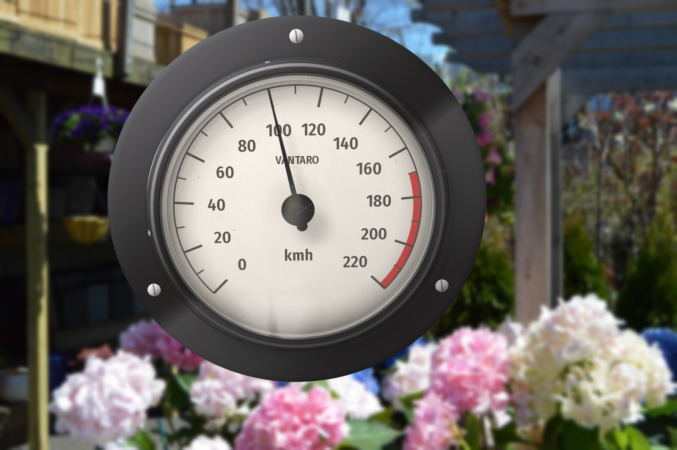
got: 100 km/h
